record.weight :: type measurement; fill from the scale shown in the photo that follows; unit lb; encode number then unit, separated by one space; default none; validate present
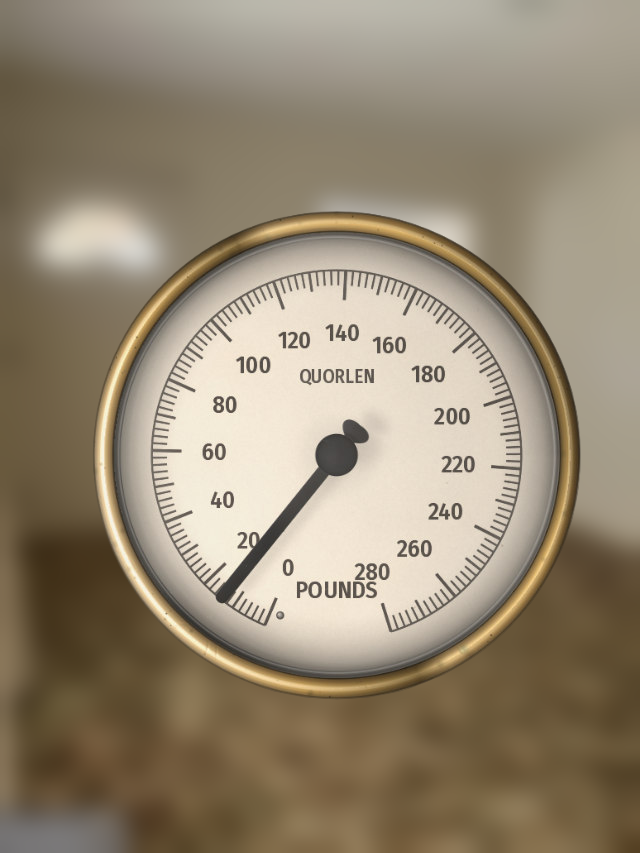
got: 14 lb
